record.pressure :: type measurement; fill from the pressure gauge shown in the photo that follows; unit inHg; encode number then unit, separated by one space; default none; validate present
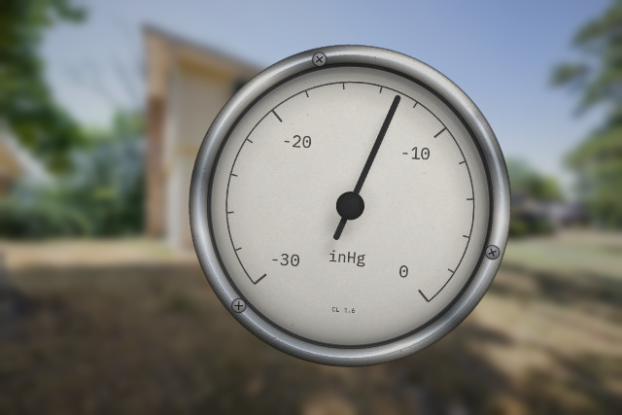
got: -13 inHg
